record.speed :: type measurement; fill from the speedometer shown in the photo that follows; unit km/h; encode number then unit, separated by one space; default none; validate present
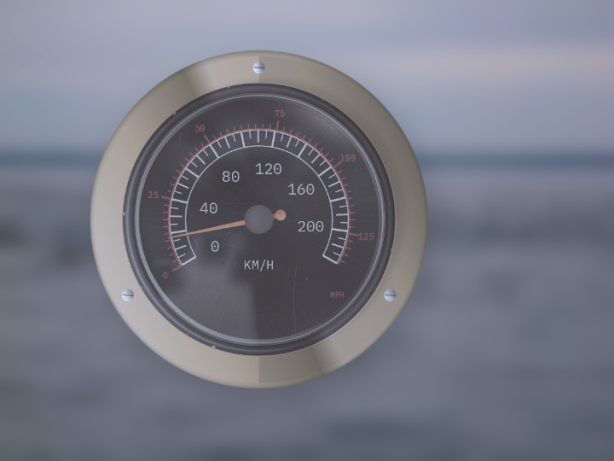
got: 17.5 km/h
